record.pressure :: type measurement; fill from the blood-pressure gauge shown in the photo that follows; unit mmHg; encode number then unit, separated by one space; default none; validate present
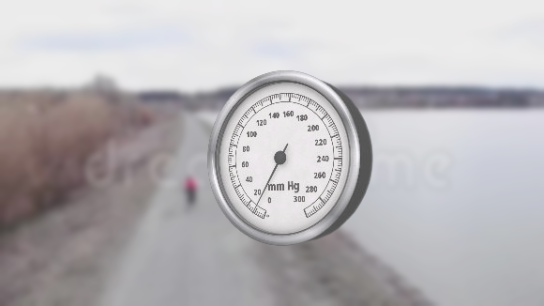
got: 10 mmHg
